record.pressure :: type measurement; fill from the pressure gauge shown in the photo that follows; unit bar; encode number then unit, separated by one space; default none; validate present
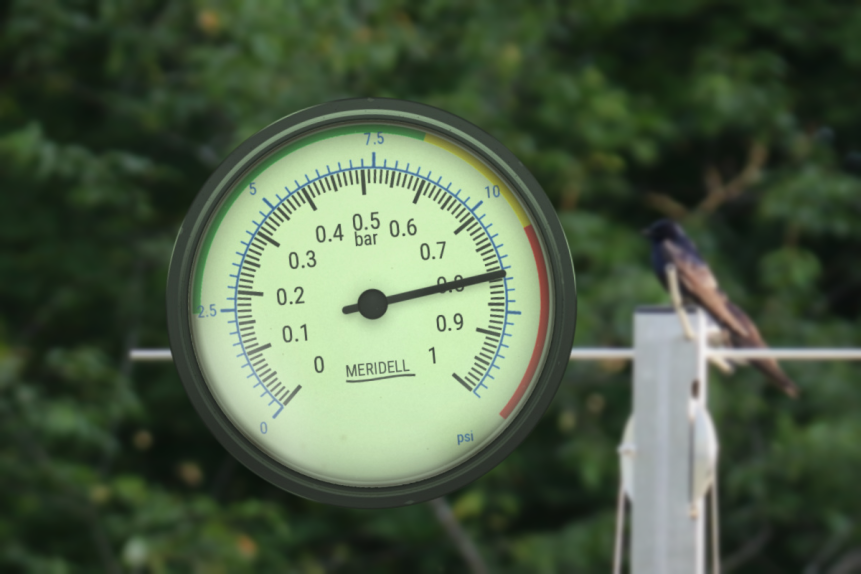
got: 0.8 bar
